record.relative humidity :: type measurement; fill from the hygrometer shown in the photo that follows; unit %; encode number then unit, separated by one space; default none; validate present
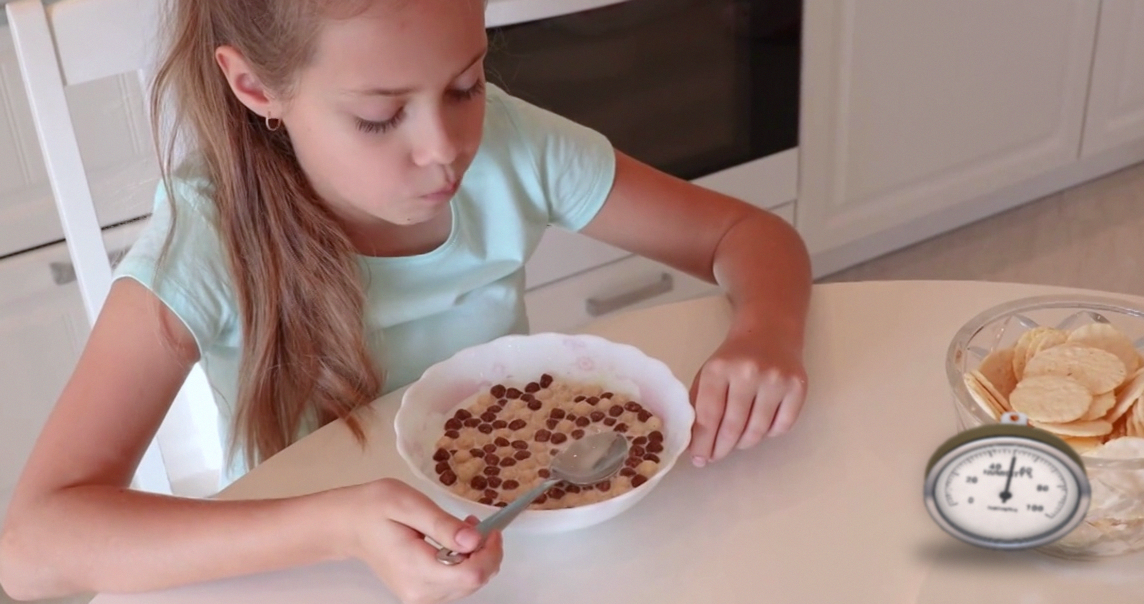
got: 50 %
